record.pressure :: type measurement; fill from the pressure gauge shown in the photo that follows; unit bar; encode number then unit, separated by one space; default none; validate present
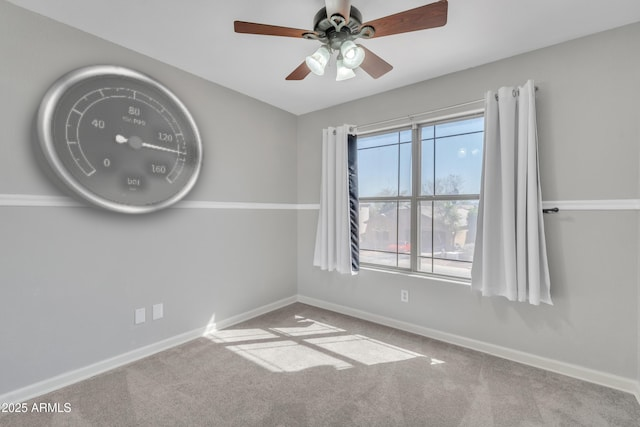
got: 135 bar
